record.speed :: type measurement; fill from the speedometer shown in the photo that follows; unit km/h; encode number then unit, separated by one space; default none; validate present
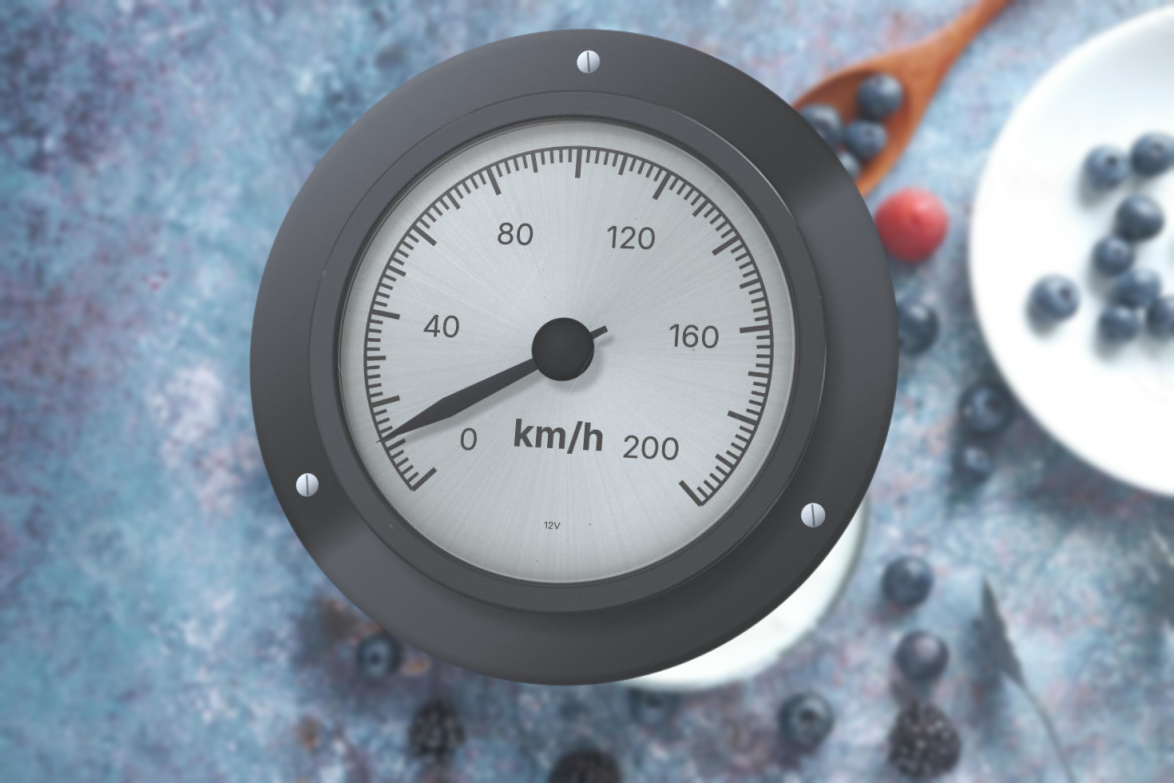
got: 12 km/h
